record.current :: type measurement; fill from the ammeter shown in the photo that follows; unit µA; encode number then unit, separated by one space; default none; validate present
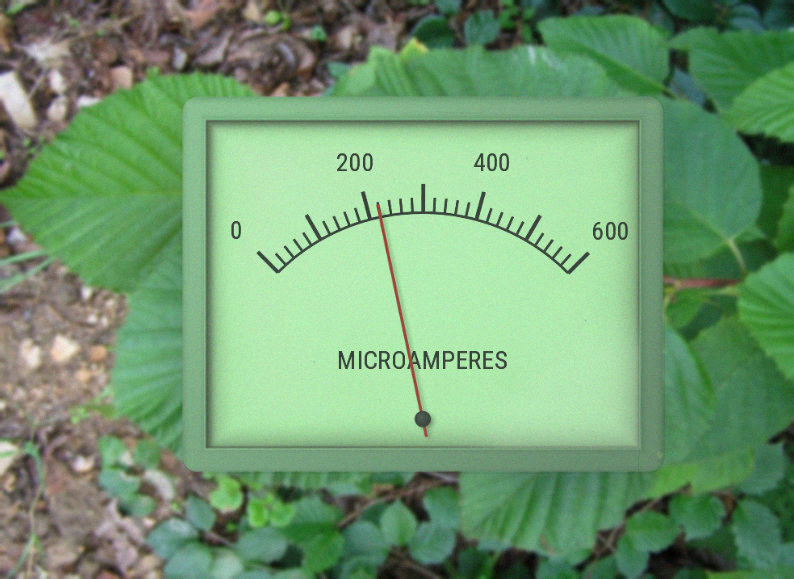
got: 220 µA
